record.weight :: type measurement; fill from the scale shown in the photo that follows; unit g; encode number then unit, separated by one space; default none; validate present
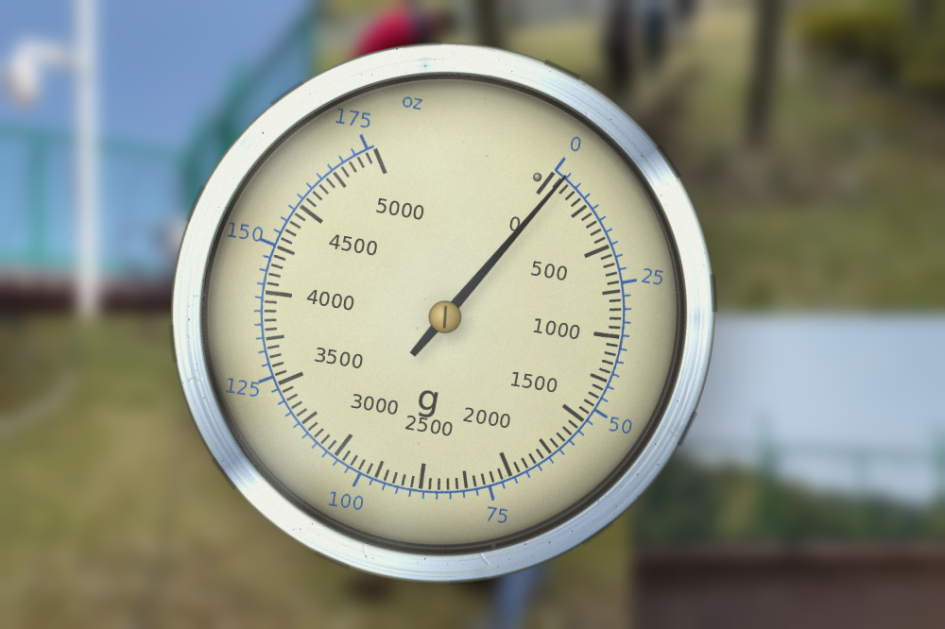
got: 50 g
